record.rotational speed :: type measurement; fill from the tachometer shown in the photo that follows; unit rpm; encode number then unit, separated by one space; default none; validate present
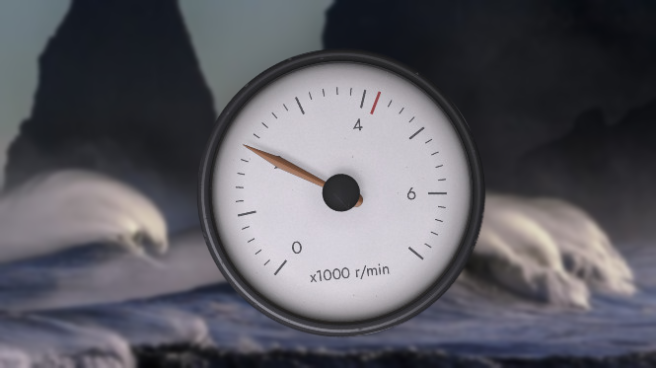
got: 2000 rpm
